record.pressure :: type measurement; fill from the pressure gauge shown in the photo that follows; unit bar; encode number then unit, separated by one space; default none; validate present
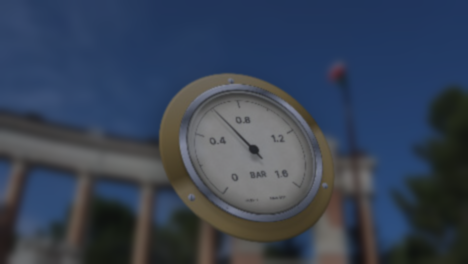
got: 0.6 bar
